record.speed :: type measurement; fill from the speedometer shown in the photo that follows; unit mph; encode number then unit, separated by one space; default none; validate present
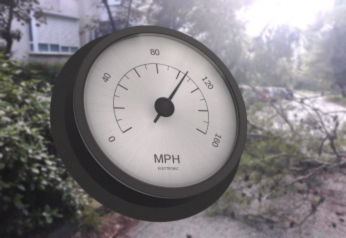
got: 105 mph
